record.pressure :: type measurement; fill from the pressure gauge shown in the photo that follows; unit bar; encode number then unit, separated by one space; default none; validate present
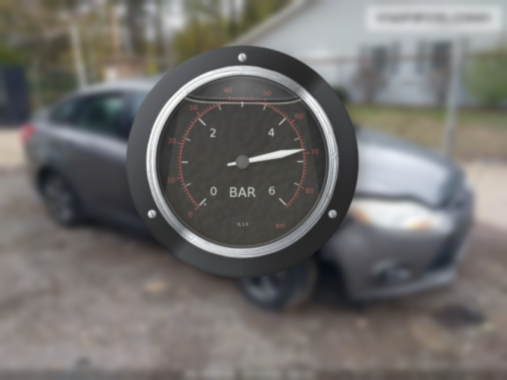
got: 4.75 bar
